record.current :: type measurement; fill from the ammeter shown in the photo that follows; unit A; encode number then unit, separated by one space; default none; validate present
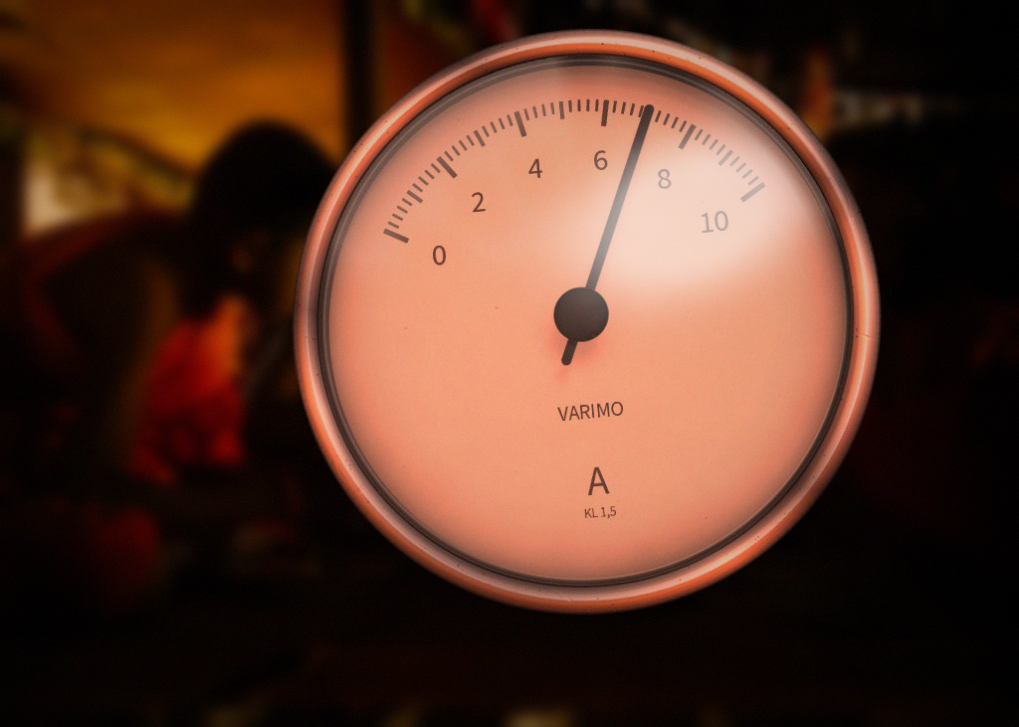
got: 7 A
